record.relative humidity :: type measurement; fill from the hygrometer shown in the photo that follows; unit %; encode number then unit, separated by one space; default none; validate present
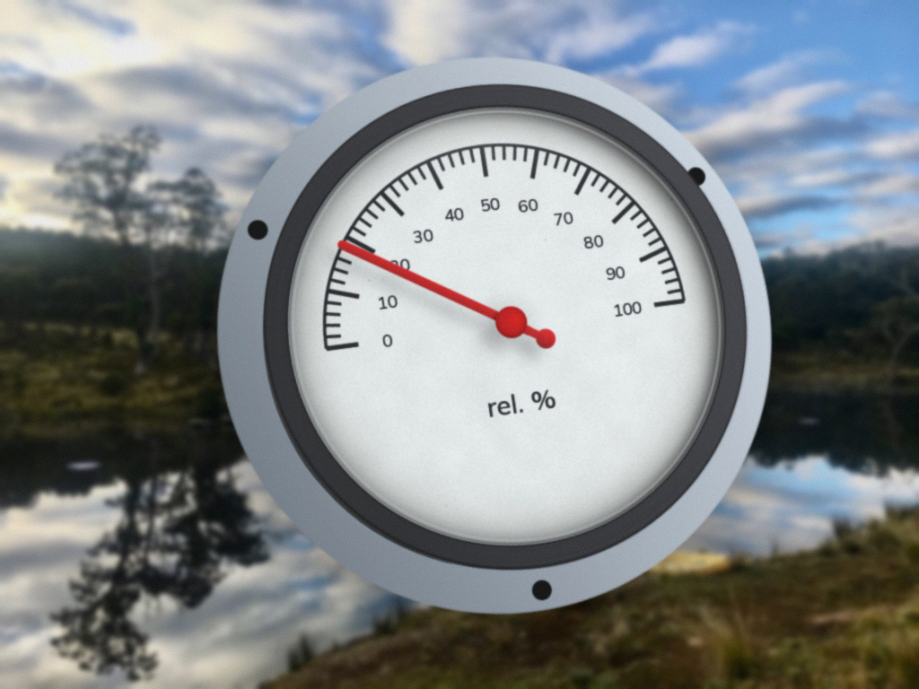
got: 18 %
